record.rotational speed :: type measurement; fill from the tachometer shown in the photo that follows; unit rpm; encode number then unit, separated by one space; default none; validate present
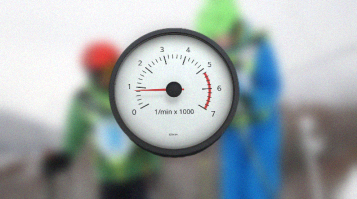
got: 800 rpm
